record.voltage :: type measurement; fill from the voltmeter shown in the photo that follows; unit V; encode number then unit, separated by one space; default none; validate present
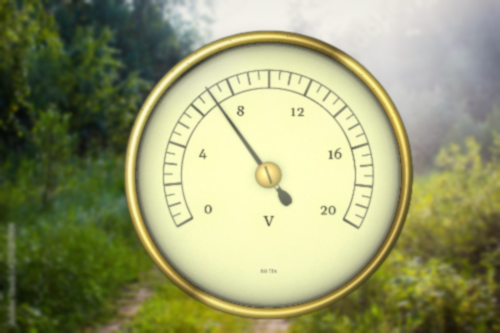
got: 7 V
